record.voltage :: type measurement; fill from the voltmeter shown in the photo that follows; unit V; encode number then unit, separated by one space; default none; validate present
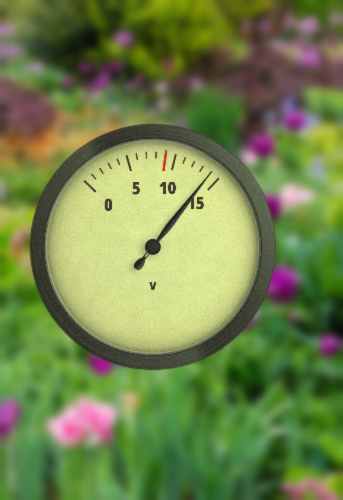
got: 14 V
